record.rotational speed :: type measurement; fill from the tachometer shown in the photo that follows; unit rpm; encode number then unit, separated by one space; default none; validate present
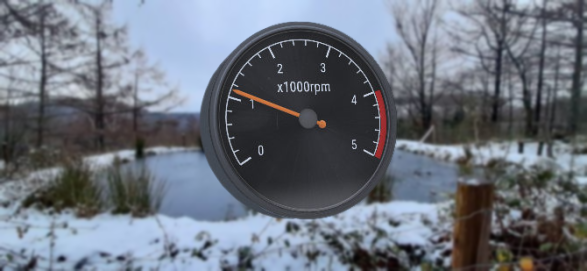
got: 1100 rpm
